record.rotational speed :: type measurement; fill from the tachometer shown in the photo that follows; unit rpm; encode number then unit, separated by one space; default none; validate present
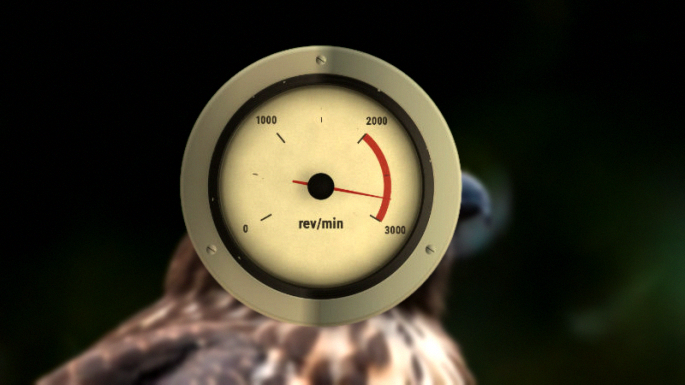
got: 2750 rpm
